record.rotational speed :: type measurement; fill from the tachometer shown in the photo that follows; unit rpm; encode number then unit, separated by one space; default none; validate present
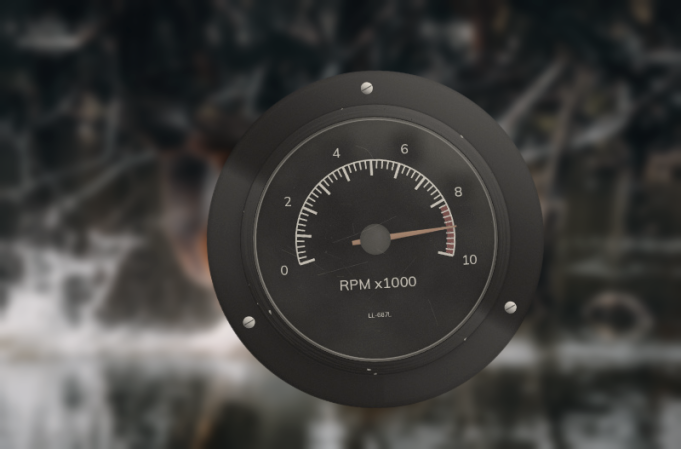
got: 9000 rpm
